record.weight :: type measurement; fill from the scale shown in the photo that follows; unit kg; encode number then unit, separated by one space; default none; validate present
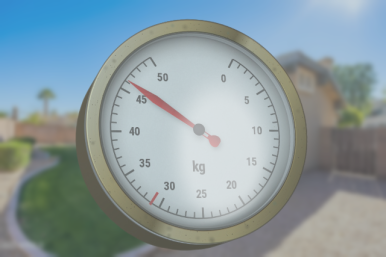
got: 46 kg
